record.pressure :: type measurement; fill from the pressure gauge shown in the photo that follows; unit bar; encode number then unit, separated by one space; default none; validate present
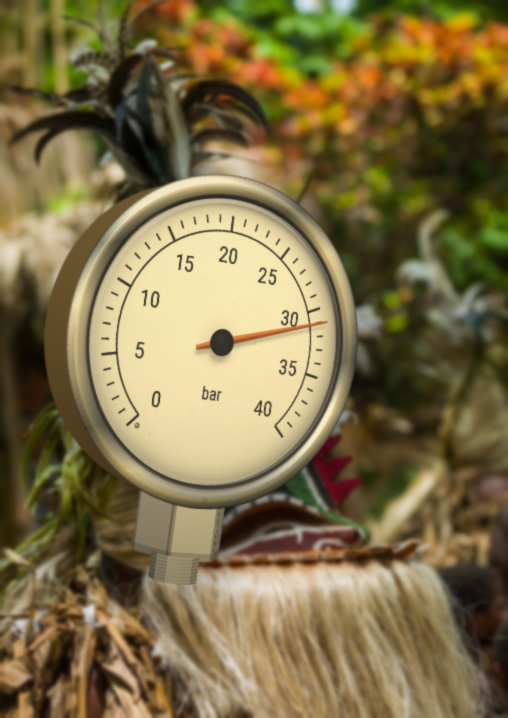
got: 31 bar
